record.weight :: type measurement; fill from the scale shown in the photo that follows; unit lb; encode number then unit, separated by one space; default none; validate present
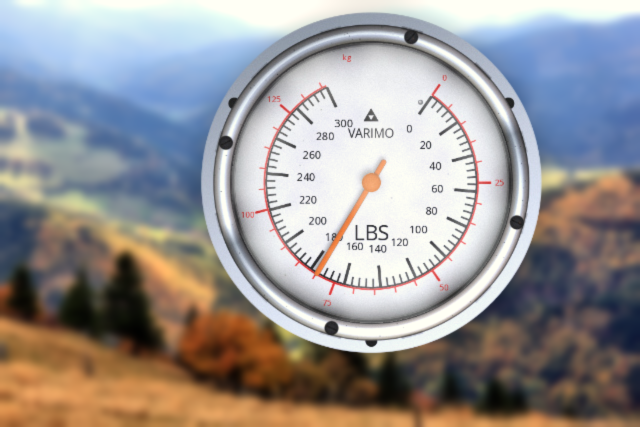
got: 176 lb
